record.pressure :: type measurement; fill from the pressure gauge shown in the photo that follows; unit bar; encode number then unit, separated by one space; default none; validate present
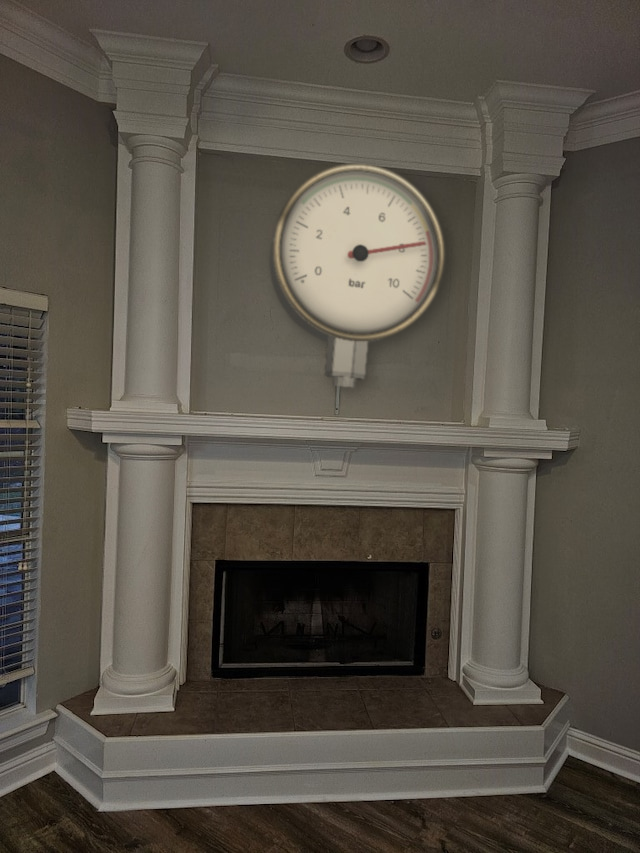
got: 8 bar
